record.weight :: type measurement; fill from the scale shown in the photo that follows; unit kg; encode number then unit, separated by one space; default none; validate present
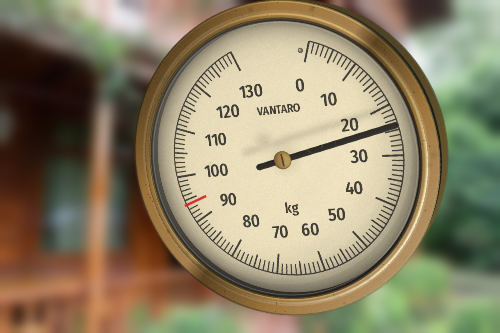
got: 24 kg
